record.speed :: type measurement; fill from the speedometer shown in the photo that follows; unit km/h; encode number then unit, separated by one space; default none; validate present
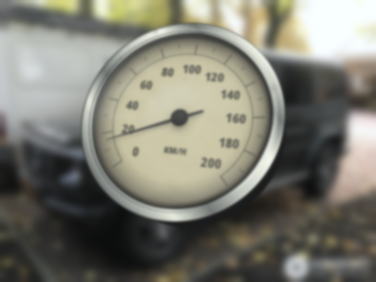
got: 15 km/h
